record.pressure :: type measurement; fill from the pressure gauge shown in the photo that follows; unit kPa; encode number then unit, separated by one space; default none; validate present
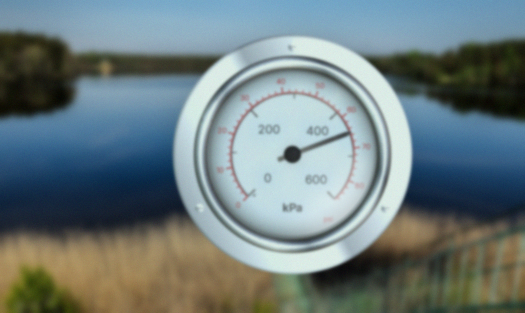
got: 450 kPa
